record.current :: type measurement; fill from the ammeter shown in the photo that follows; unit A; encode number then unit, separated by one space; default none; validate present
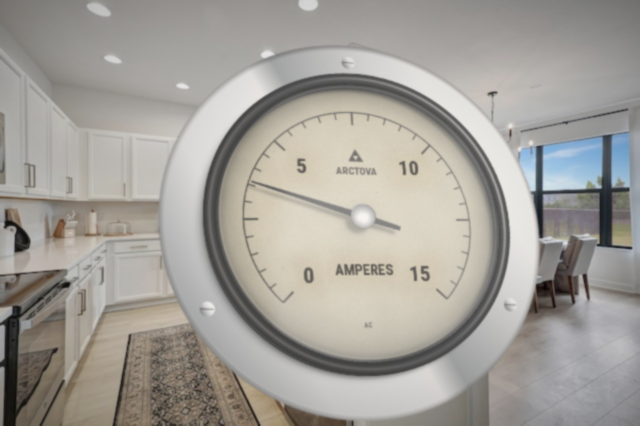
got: 3.5 A
